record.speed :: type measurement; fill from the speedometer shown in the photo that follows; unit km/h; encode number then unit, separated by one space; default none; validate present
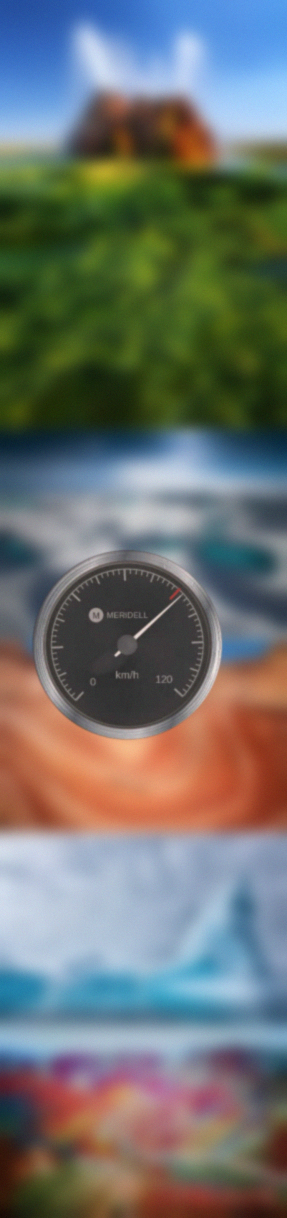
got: 82 km/h
